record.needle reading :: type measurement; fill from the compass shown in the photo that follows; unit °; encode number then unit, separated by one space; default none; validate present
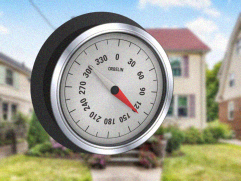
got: 127.5 °
